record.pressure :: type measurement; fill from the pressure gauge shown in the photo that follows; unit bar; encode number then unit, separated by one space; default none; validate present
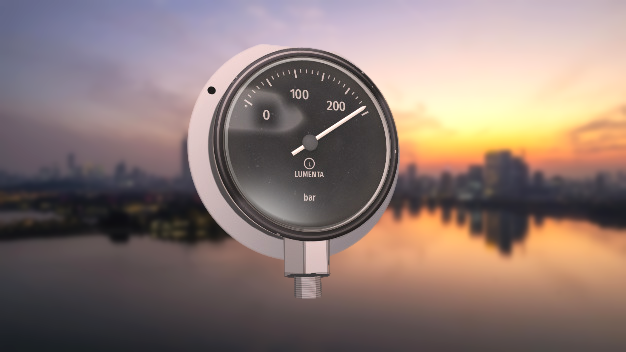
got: 240 bar
